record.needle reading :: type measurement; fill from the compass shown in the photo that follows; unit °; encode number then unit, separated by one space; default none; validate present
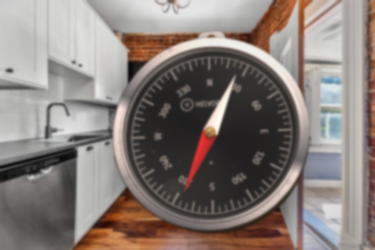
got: 205 °
